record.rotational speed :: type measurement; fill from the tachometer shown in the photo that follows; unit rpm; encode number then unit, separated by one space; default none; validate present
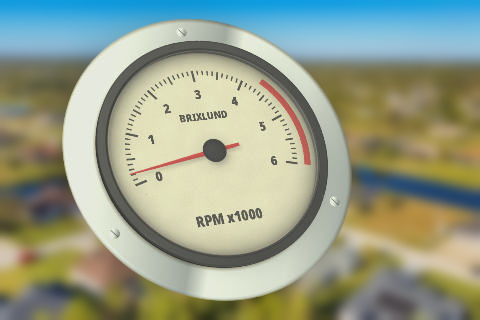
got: 200 rpm
